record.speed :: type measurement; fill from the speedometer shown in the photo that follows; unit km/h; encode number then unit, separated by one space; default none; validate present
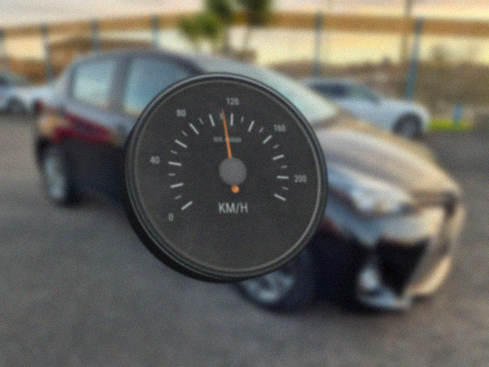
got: 110 km/h
